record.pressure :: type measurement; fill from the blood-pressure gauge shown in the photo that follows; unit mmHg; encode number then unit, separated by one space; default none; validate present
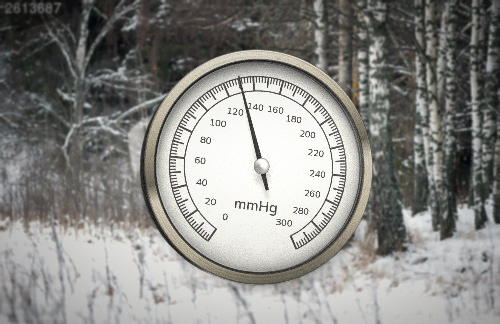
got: 130 mmHg
